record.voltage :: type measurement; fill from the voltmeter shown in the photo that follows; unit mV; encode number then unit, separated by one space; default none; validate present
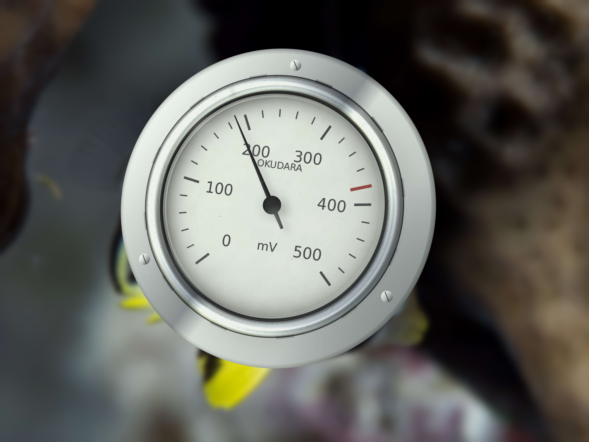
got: 190 mV
